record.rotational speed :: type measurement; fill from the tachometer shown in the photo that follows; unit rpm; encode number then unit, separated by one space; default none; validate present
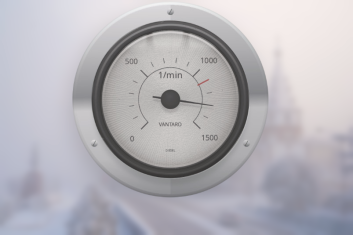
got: 1300 rpm
